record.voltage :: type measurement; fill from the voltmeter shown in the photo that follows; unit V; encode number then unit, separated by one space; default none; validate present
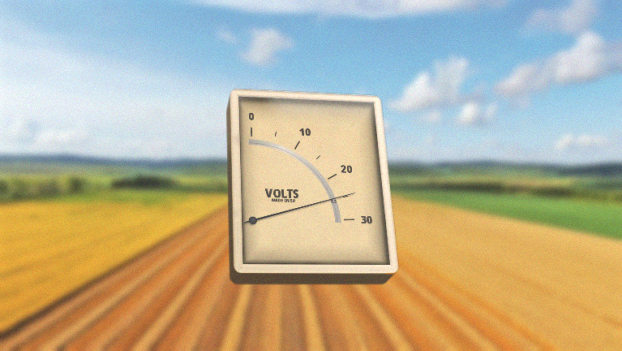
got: 25 V
